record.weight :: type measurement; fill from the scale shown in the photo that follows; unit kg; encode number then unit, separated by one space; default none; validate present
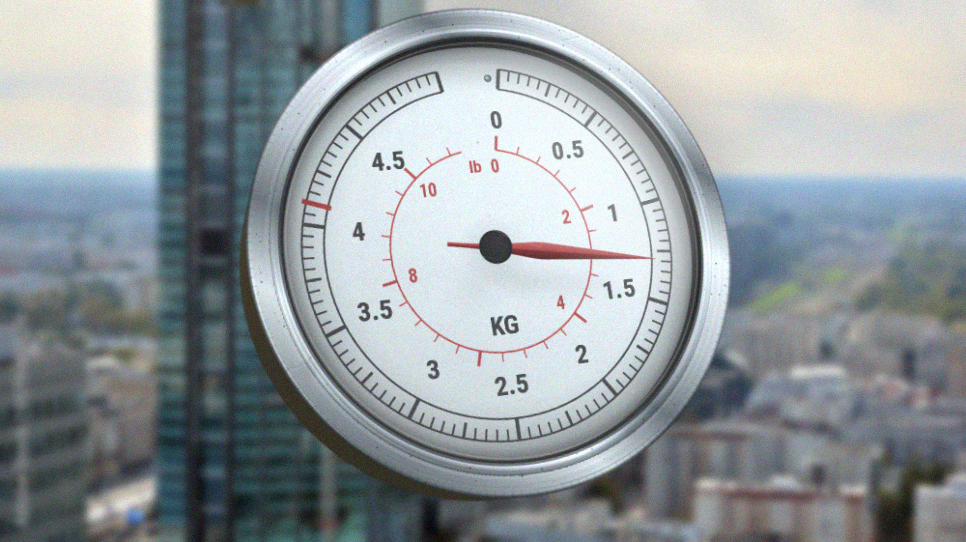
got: 1.3 kg
